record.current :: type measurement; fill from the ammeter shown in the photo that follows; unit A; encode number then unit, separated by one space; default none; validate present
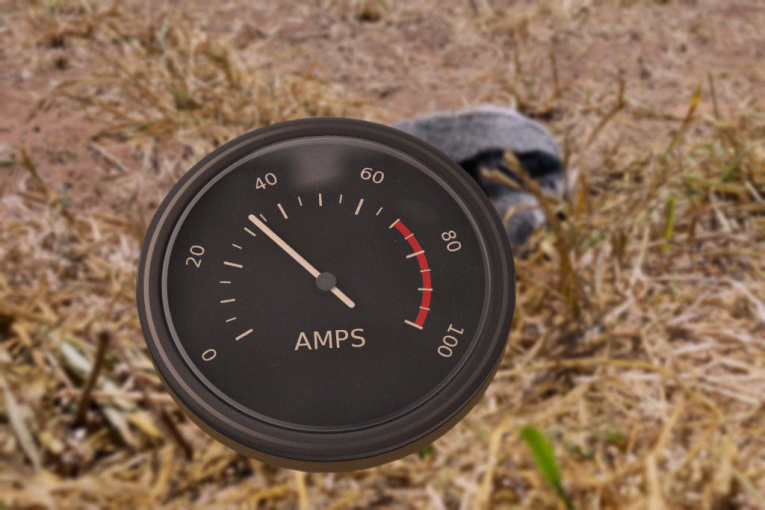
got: 32.5 A
